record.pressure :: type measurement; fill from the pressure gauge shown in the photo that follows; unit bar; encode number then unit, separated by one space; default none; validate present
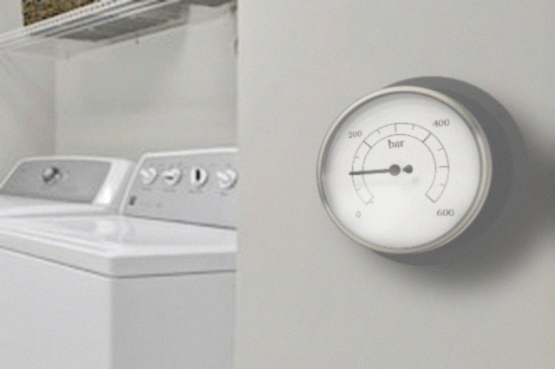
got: 100 bar
